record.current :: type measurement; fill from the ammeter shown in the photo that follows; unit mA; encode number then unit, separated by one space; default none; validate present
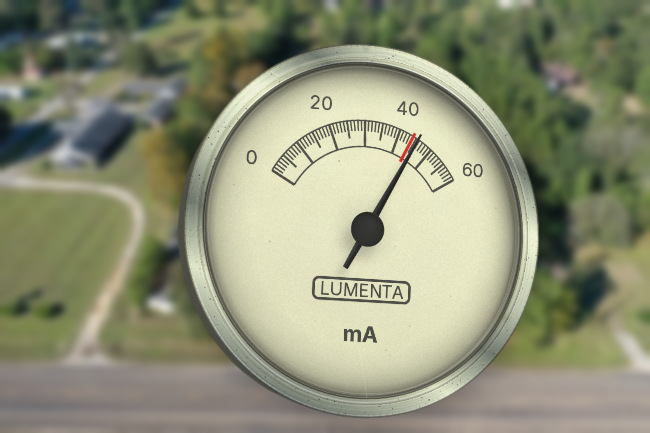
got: 45 mA
